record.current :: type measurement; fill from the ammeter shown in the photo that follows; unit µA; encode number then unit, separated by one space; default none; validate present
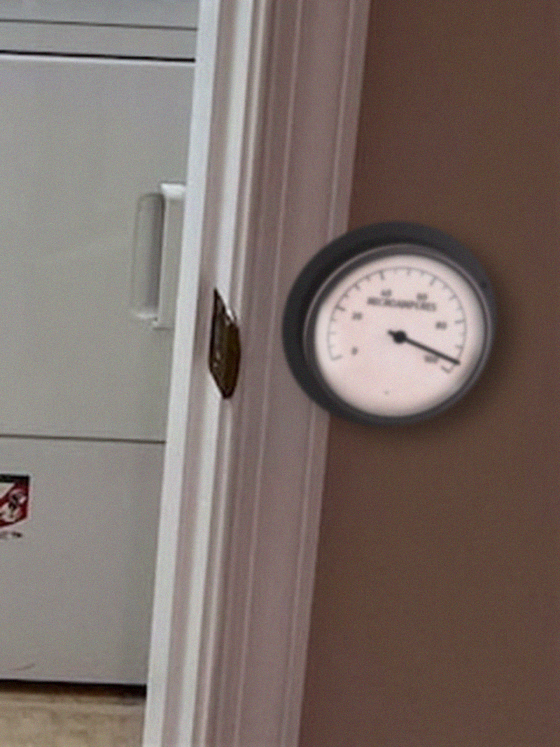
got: 95 µA
